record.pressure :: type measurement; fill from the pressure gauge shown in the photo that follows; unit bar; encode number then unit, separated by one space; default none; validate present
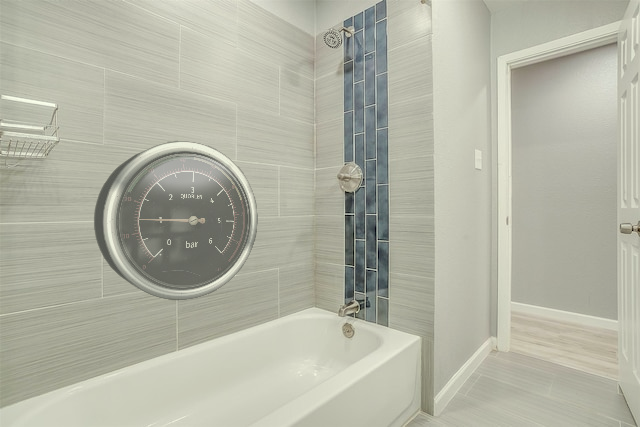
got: 1 bar
